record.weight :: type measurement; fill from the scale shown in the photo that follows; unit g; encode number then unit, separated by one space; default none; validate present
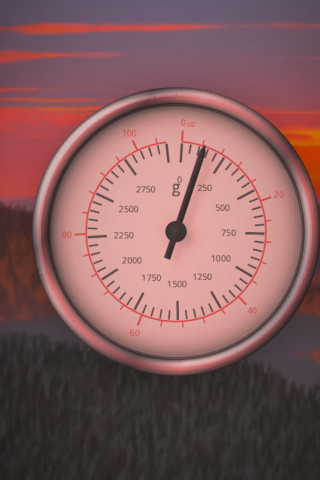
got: 125 g
